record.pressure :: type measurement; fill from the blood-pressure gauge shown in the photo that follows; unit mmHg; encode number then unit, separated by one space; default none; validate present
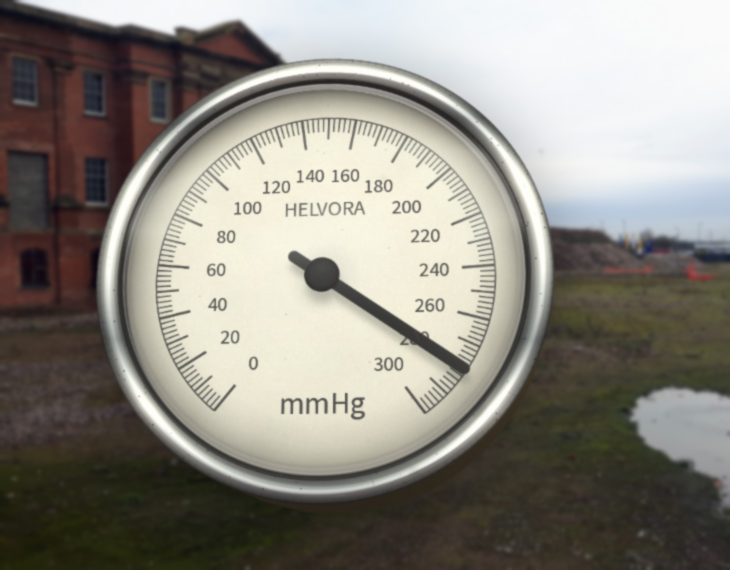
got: 280 mmHg
